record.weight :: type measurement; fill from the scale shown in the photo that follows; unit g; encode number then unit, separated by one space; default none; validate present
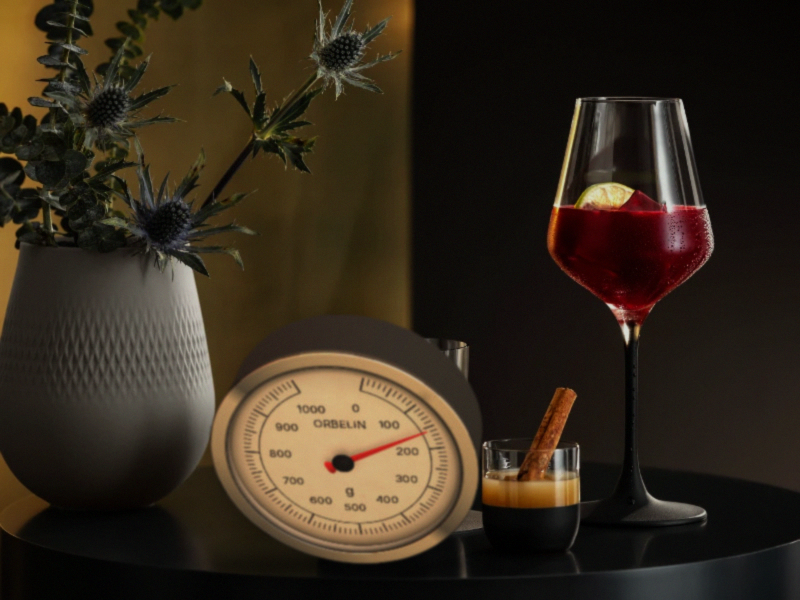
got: 150 g
